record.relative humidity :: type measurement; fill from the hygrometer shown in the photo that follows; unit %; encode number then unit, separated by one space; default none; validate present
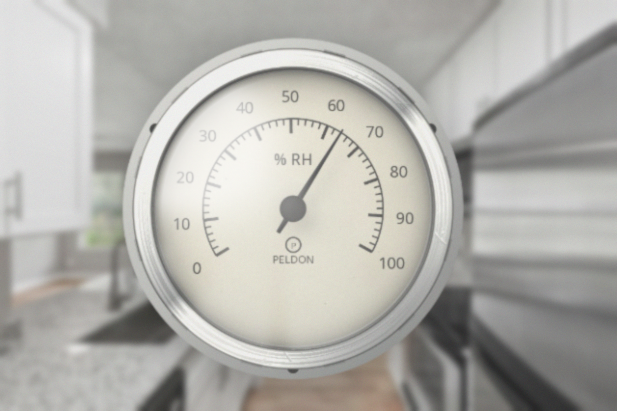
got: 64 %
